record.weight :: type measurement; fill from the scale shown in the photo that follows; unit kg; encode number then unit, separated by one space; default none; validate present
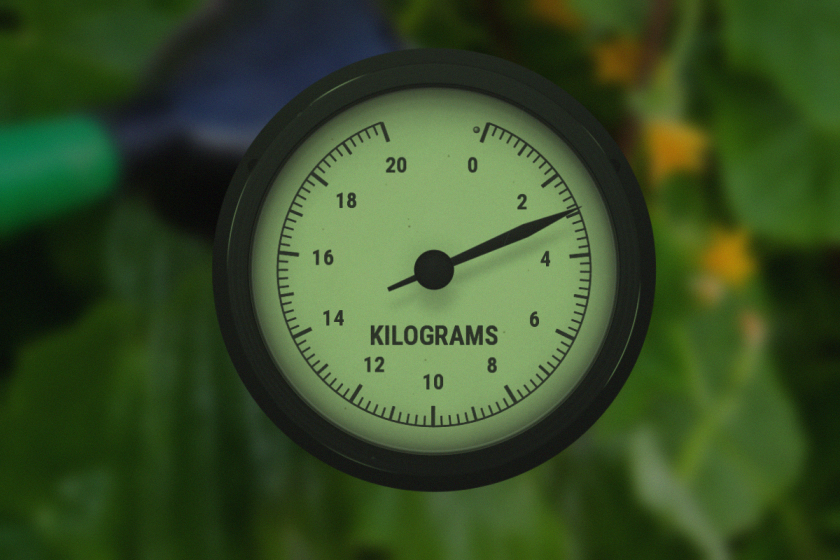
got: 2.9 kg
